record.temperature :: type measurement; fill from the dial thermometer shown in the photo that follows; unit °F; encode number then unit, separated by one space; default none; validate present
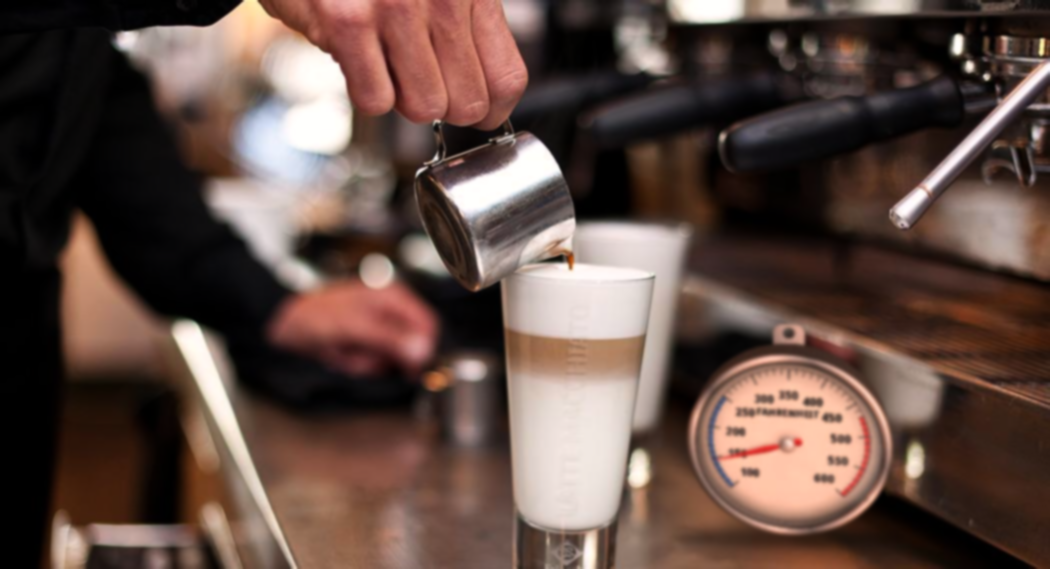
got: 150 °F
